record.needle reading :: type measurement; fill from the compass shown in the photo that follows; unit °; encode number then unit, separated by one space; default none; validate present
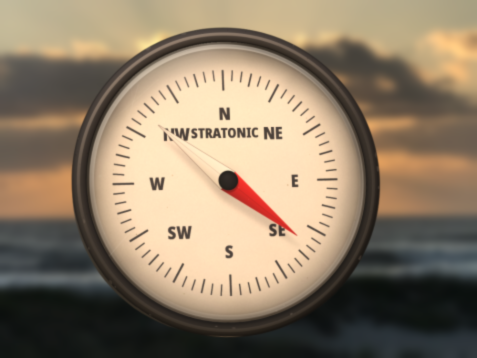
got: 130 °
